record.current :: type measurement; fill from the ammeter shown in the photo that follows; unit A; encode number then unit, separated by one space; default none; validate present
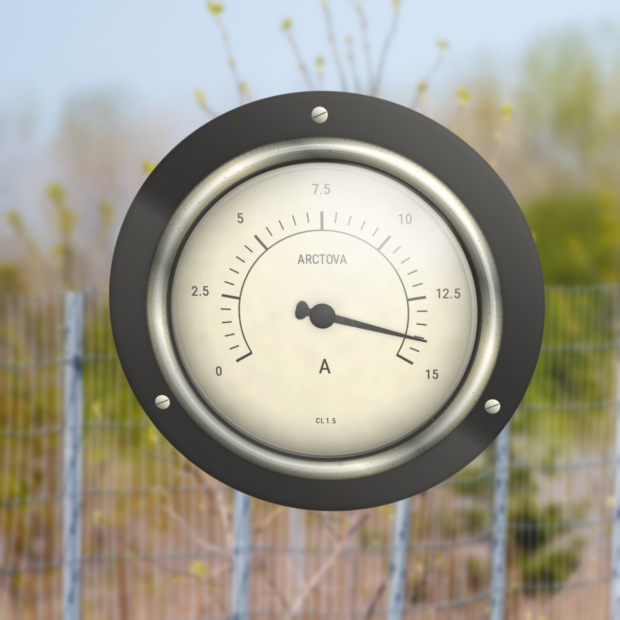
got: 14 A
